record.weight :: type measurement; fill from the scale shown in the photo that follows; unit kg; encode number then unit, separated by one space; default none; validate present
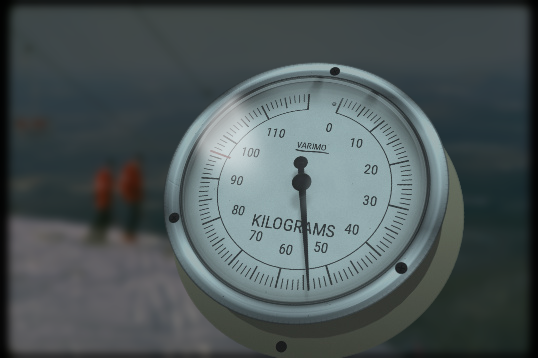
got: 54 kg
